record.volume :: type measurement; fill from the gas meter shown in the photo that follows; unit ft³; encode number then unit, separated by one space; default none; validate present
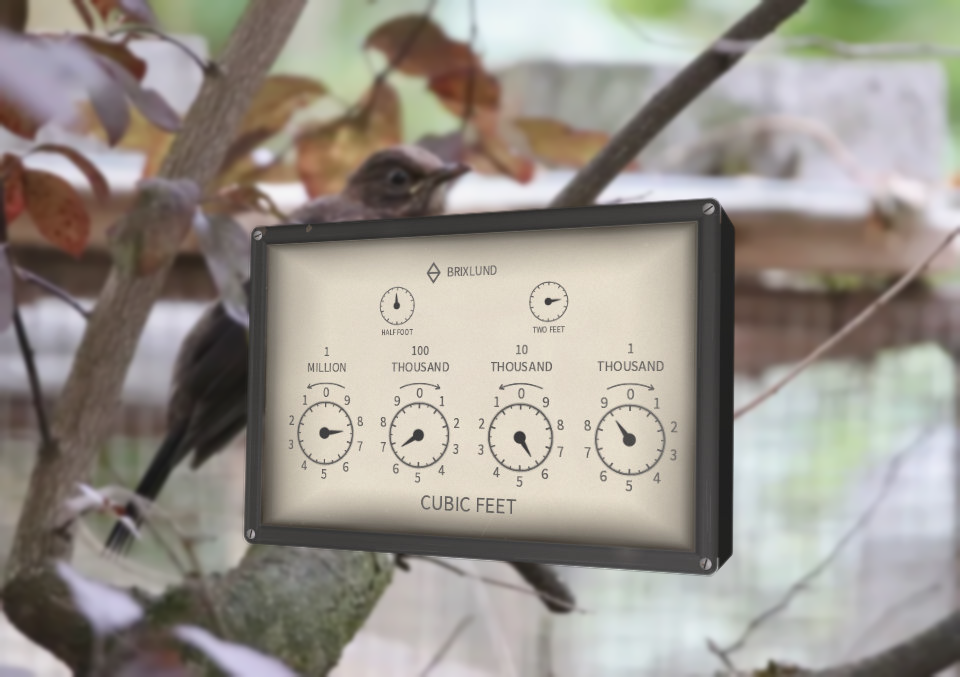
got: 765900 ft³
